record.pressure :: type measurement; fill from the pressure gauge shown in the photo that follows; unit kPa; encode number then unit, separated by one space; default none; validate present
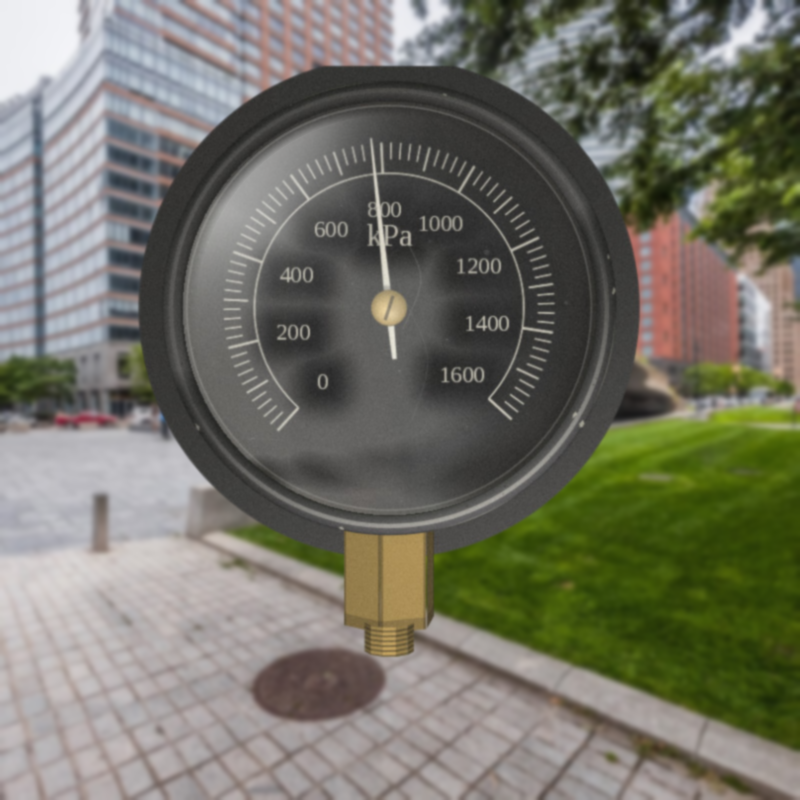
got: 780 kPa
